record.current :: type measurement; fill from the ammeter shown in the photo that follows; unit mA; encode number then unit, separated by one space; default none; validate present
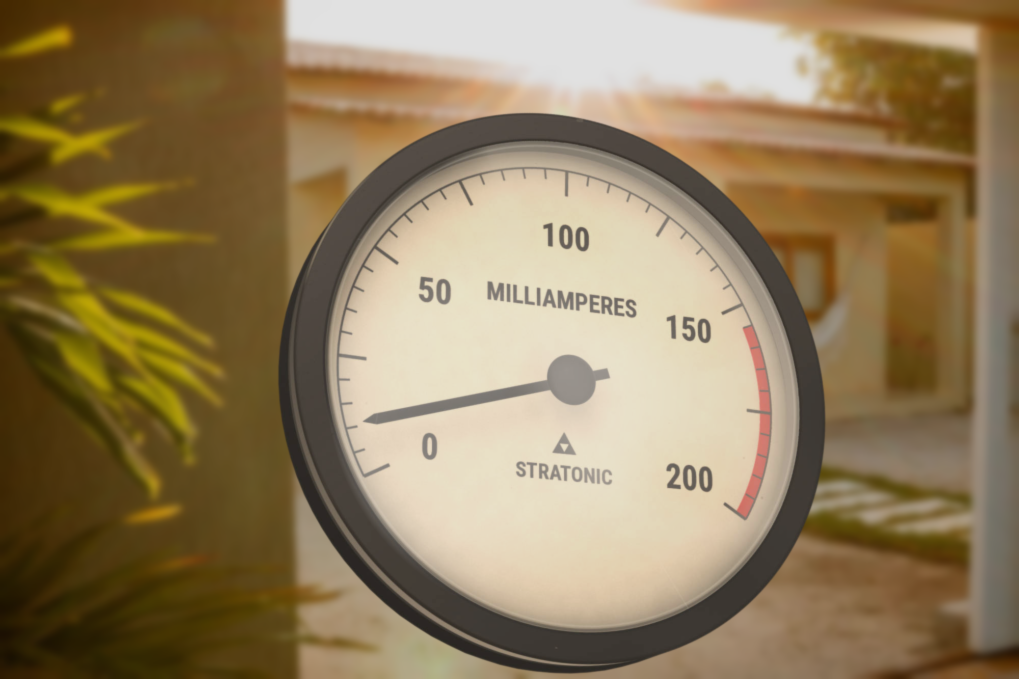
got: 10 mA
